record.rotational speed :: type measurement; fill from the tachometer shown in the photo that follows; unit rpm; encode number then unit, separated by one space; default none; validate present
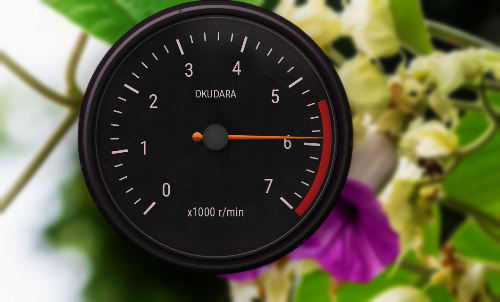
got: 5900 rpm
